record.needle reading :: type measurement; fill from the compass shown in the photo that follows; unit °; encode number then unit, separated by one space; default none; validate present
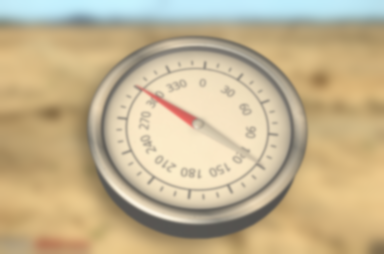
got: 300 °
